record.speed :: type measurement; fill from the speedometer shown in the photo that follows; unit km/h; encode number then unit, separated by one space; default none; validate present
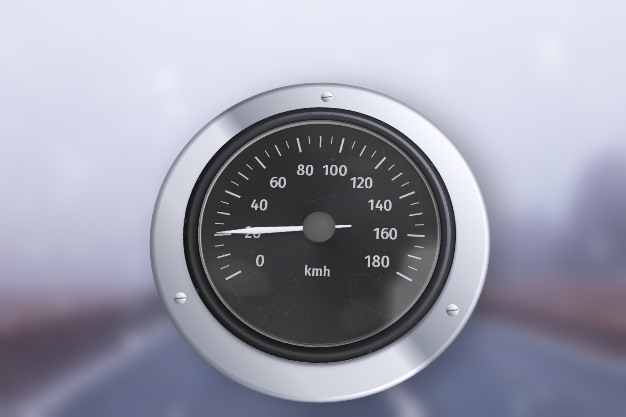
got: 20 km/h
